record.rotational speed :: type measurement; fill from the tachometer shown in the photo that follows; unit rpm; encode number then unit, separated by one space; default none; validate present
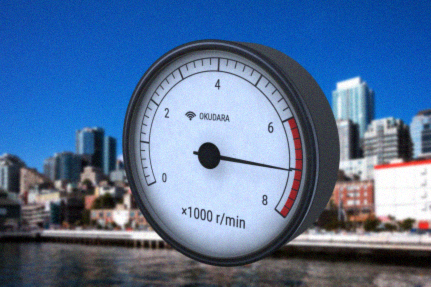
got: 7000 rpm
